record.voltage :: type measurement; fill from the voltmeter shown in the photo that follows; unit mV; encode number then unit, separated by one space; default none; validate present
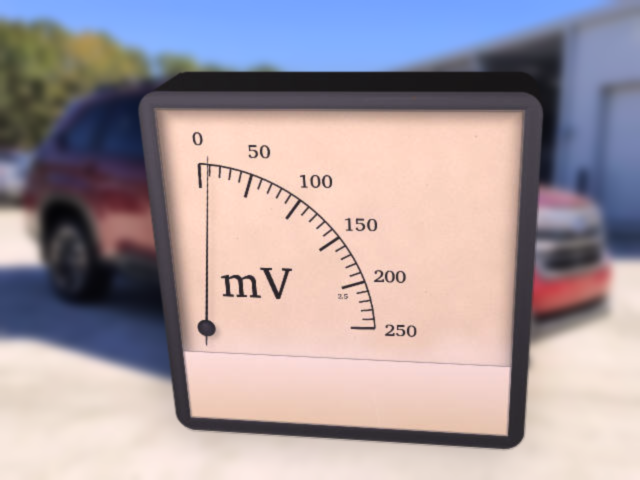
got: 10 mV
